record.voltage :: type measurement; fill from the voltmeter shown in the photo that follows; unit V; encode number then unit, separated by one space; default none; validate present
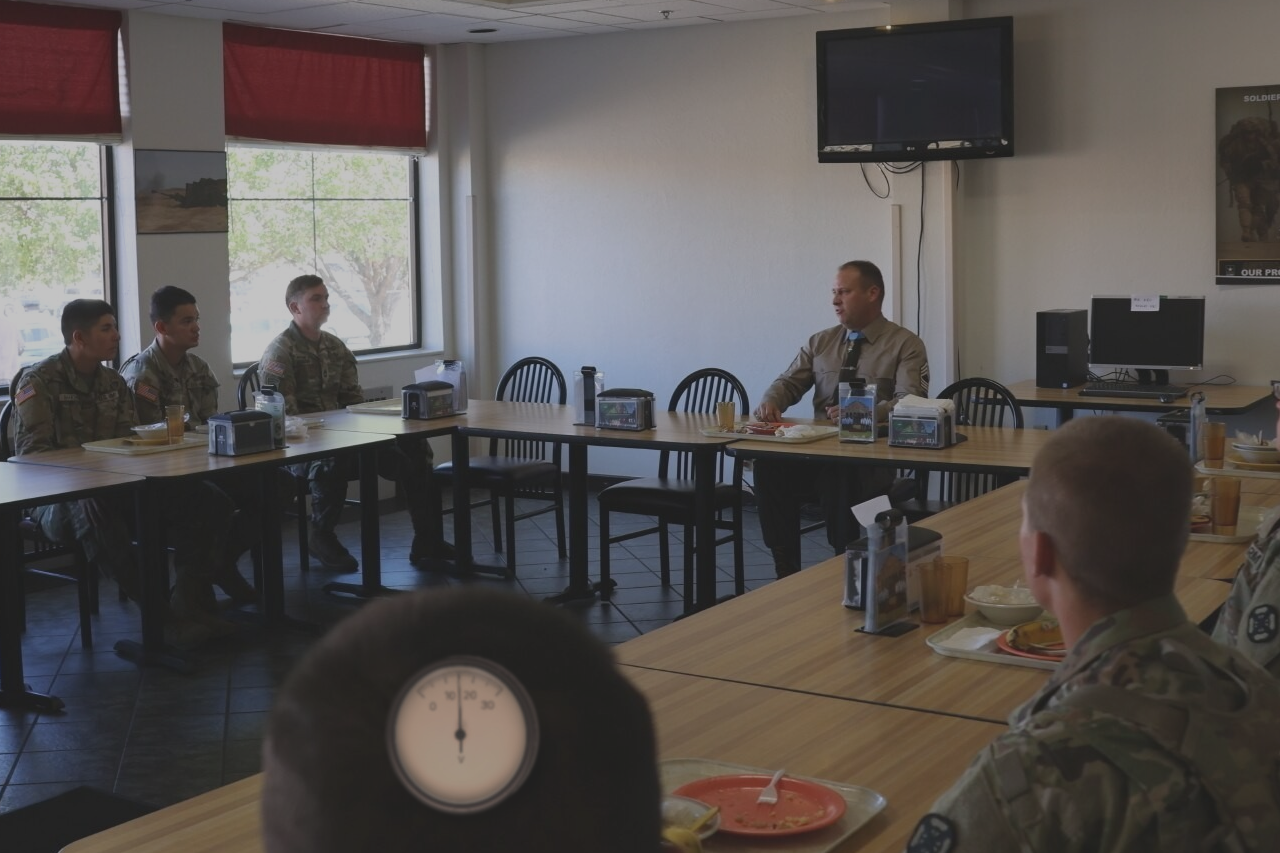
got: 15 V
